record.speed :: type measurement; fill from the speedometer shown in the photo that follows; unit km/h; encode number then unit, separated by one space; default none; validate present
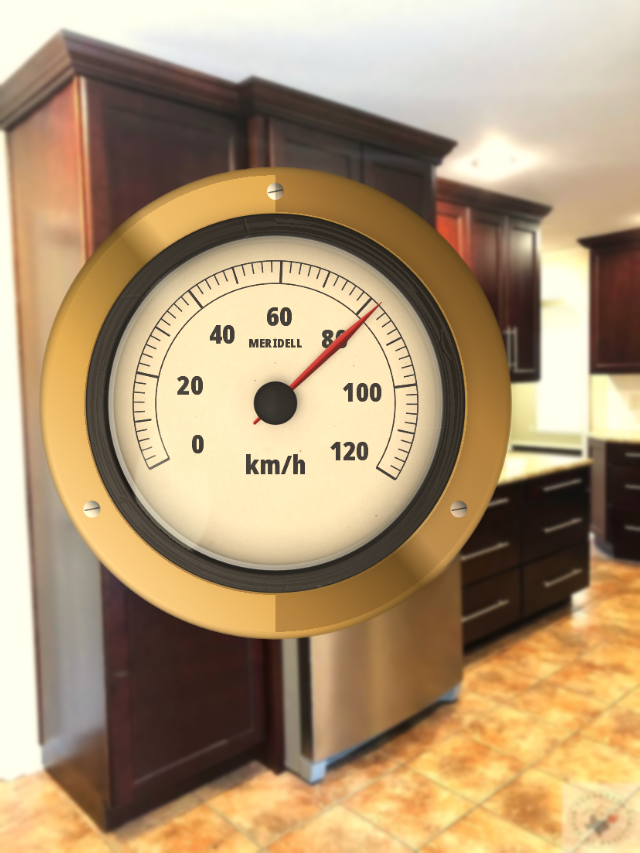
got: 82 km/h
